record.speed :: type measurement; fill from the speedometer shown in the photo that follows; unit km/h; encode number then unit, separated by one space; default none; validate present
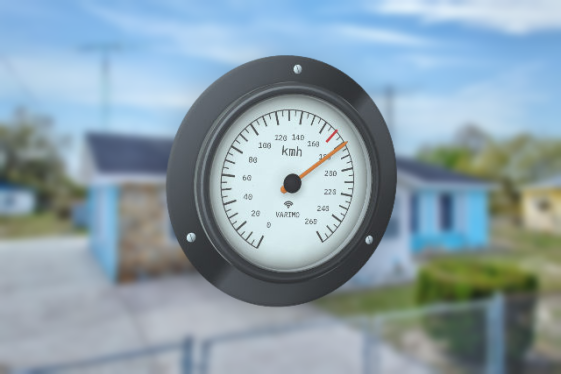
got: 180 km/h
